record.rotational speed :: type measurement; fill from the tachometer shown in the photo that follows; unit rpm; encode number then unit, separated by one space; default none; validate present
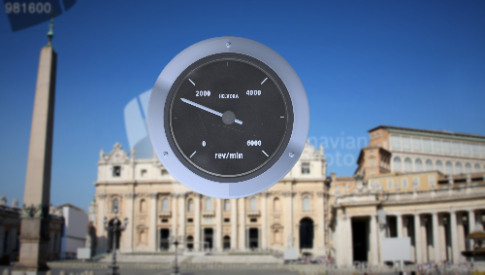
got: 1500 rpm
